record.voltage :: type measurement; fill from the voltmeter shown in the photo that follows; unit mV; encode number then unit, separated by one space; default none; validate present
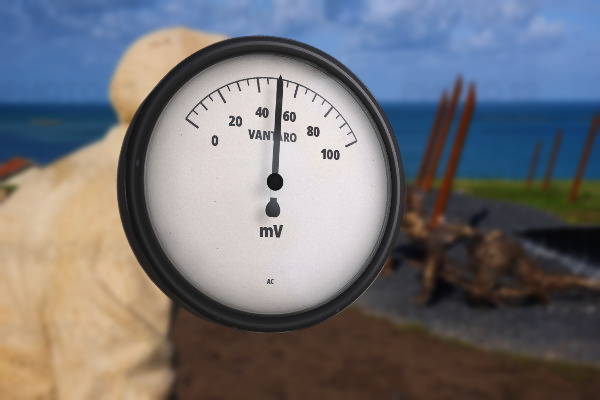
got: 50 mV
